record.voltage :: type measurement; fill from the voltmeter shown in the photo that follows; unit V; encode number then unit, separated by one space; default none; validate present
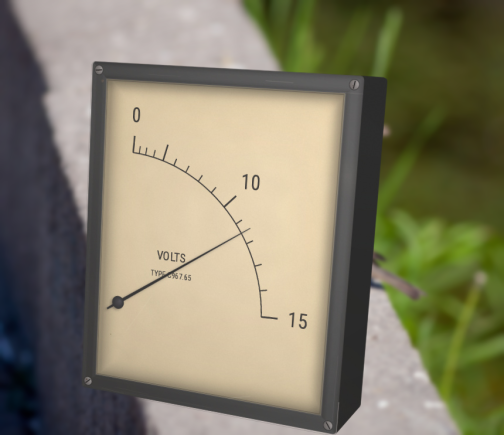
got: 11.5 V
